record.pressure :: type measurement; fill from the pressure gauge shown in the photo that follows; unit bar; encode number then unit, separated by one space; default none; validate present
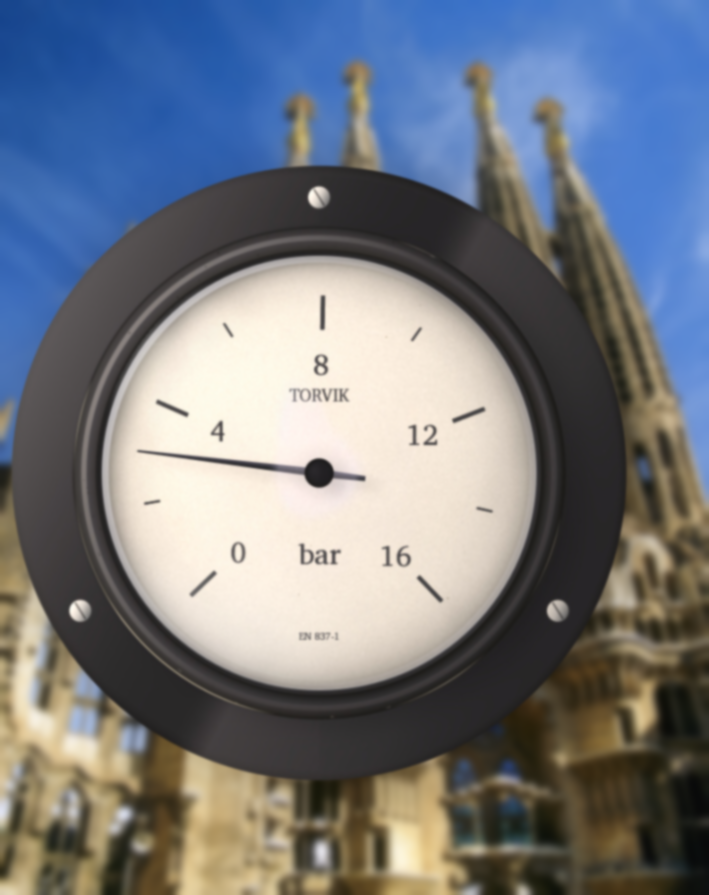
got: 3 bar
